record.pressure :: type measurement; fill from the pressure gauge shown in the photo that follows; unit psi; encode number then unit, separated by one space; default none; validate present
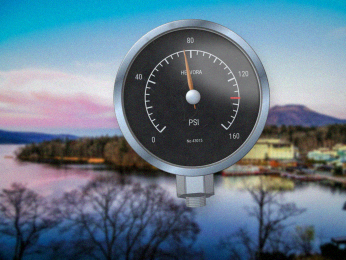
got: 75 psi
